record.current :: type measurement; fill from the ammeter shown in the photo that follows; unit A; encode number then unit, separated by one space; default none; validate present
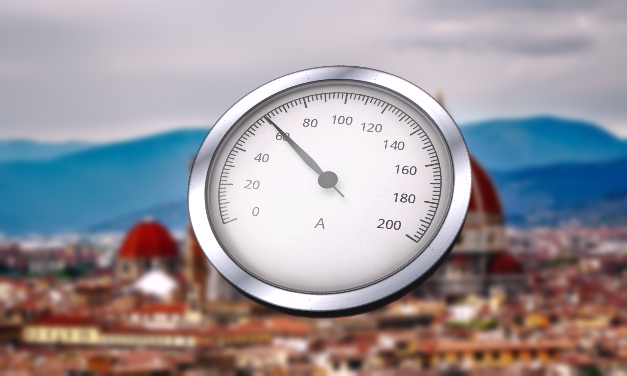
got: 60 A
